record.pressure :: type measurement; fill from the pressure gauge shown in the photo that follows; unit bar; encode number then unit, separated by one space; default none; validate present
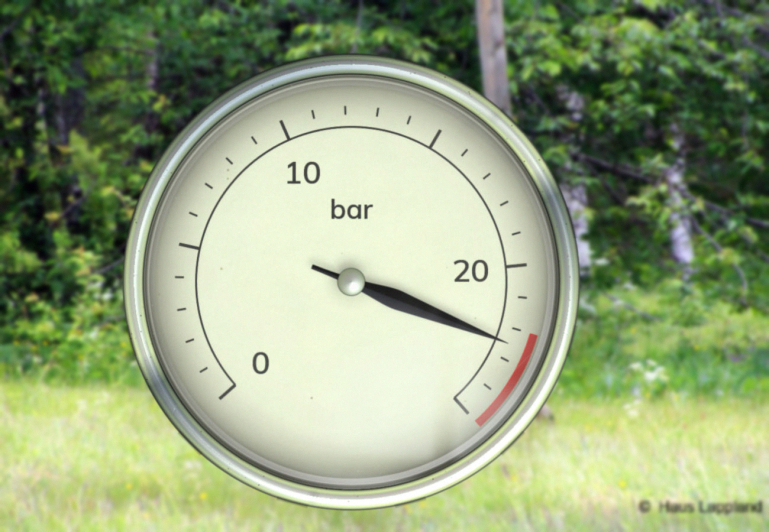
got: 22.5 bar
